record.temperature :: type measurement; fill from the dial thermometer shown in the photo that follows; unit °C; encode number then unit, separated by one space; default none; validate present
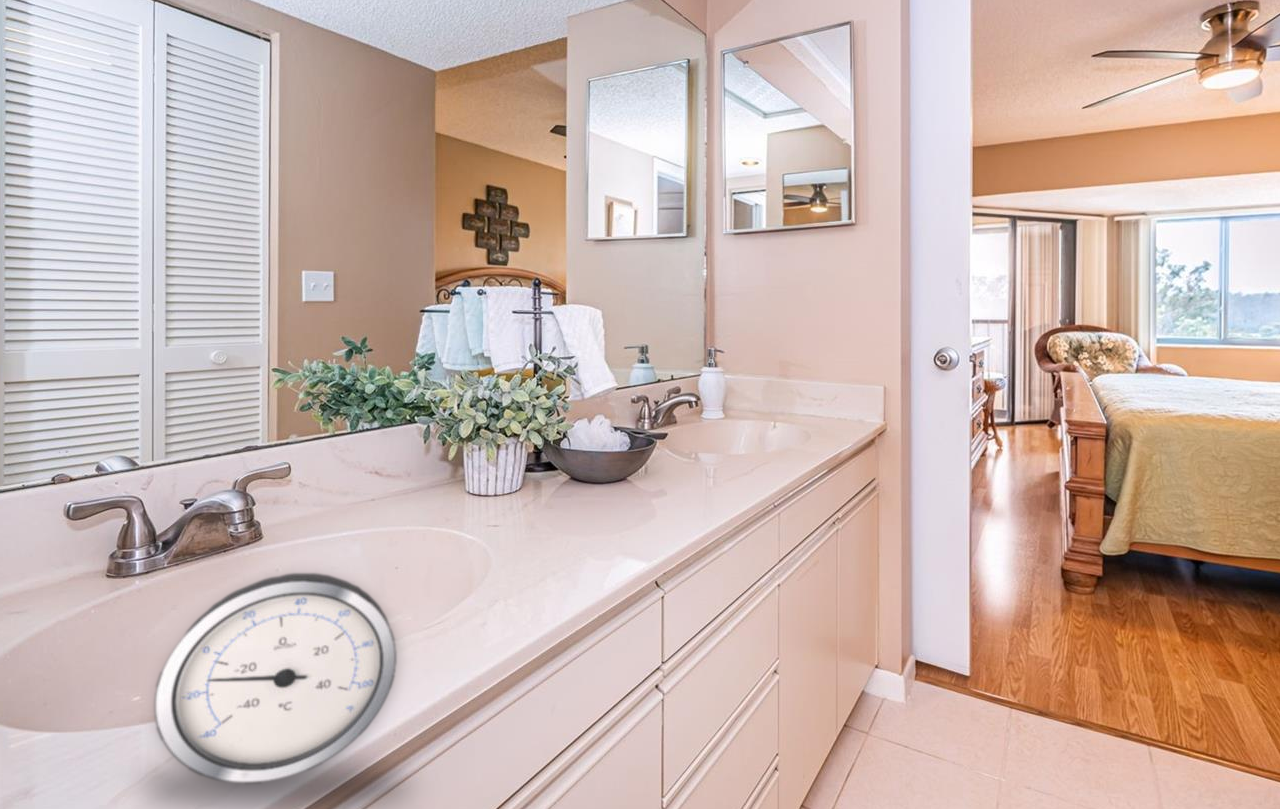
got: -25 °C
